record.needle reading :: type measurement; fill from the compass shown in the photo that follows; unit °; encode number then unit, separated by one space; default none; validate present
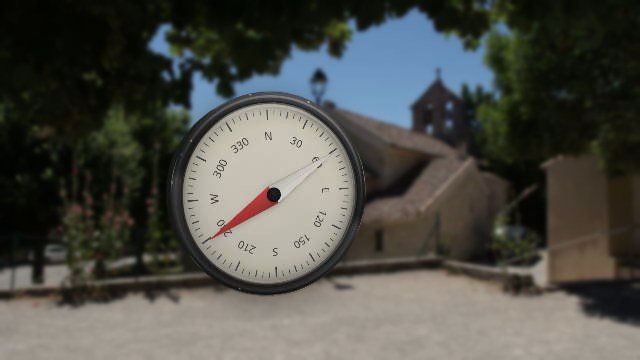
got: 240 °
